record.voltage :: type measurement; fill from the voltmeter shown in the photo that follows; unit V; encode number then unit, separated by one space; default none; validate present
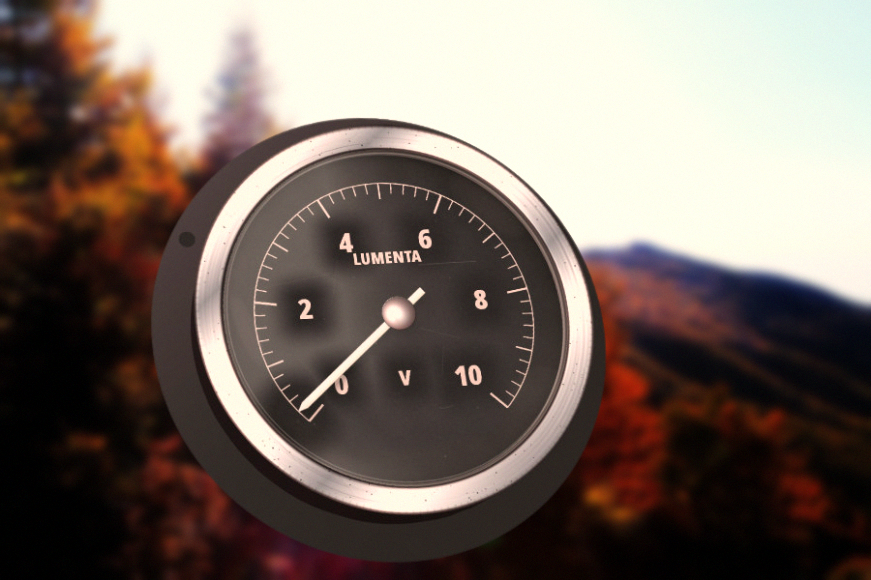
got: 0.2 V
